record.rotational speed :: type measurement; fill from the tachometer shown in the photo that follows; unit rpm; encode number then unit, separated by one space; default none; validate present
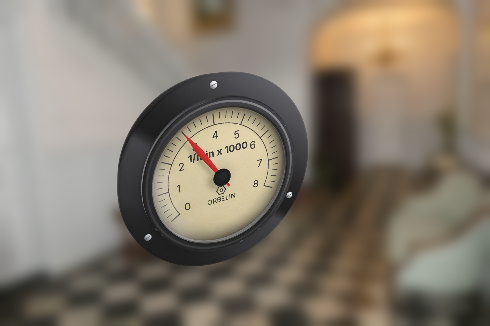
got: 3000 rpm
